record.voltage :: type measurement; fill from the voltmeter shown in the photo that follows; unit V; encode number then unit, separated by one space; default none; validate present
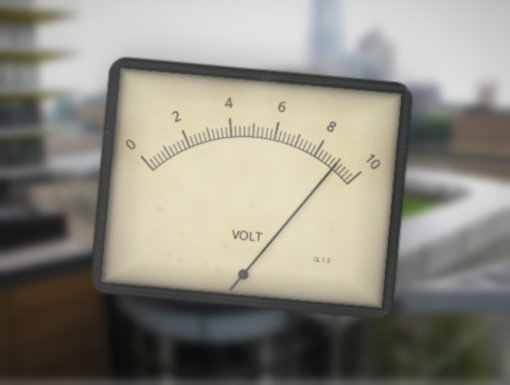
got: 9 V
